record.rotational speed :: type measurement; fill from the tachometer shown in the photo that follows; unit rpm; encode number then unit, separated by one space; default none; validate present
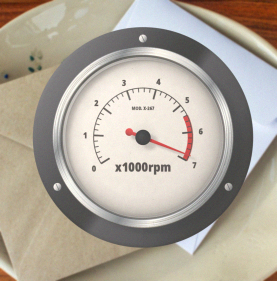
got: 6800 rpm
